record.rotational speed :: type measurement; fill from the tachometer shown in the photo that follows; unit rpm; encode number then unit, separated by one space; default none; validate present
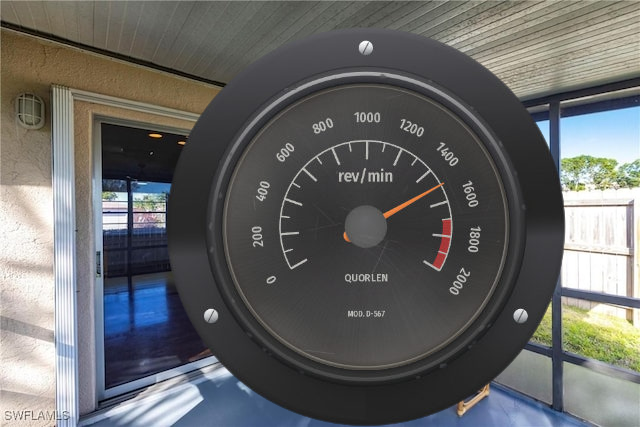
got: 1500 rpm
